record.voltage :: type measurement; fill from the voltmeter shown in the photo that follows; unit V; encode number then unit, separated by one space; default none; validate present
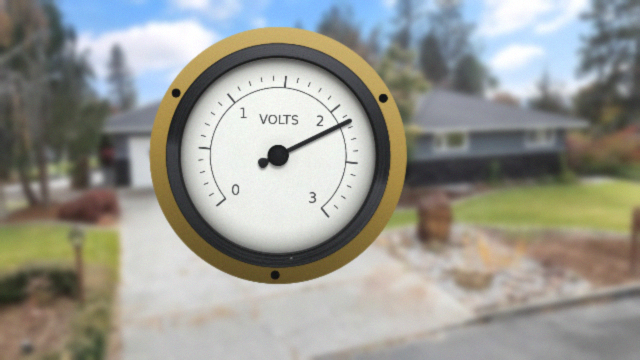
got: 2.15 V
